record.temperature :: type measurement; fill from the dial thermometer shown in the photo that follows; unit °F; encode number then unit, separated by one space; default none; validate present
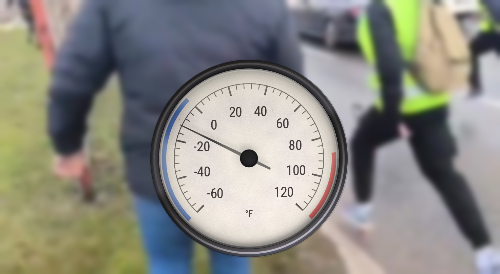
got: -12 °F
